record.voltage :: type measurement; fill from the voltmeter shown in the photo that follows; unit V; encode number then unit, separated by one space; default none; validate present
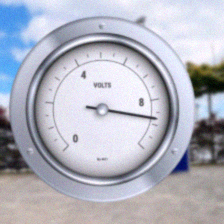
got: 8.75 V
